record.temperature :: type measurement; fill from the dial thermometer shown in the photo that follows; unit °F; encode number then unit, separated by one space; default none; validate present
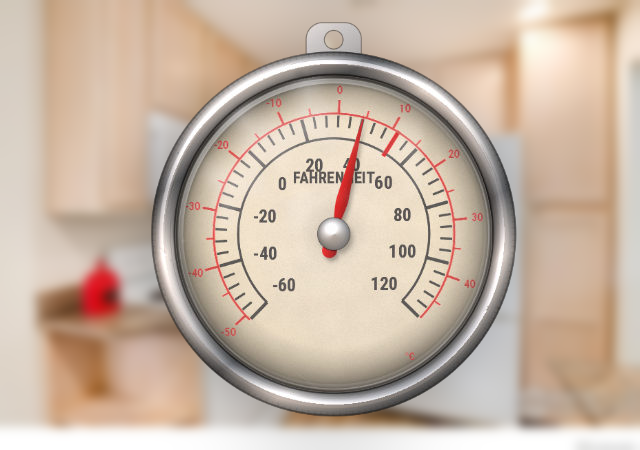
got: 40 °F
